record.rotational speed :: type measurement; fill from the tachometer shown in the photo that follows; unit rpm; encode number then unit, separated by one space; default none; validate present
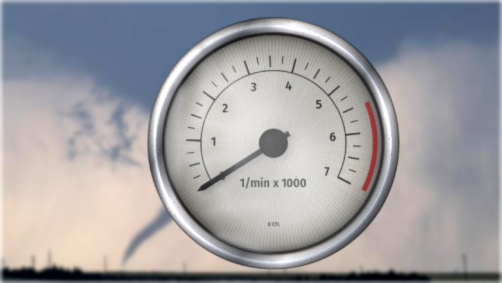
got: 0 rpm
